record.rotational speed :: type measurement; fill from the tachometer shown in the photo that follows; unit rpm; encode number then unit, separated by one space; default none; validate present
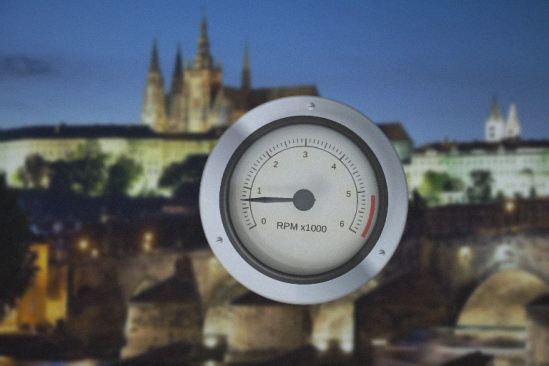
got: 700 rpm
